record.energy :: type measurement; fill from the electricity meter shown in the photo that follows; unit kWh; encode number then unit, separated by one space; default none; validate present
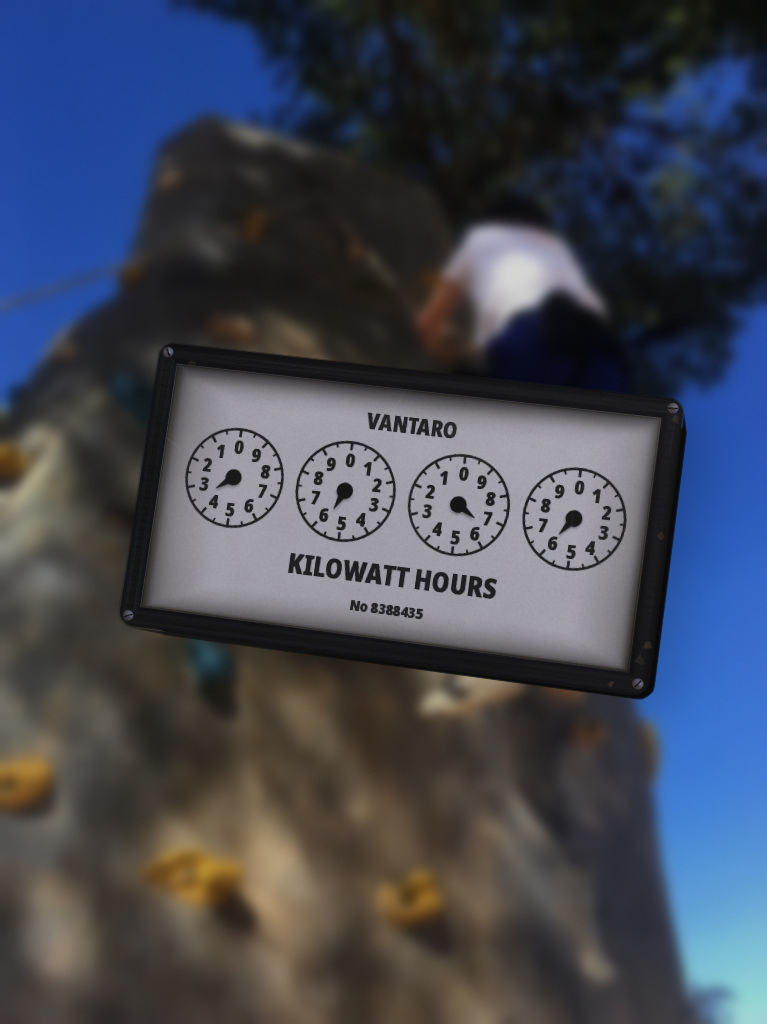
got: 3566 kWh
